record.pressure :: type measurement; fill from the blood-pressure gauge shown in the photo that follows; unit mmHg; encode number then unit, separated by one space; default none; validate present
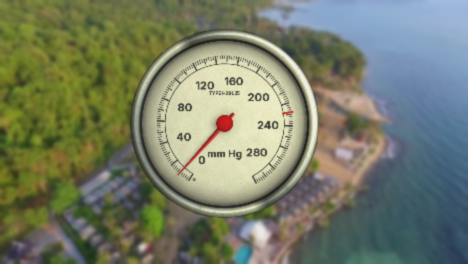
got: 10 mmHg
